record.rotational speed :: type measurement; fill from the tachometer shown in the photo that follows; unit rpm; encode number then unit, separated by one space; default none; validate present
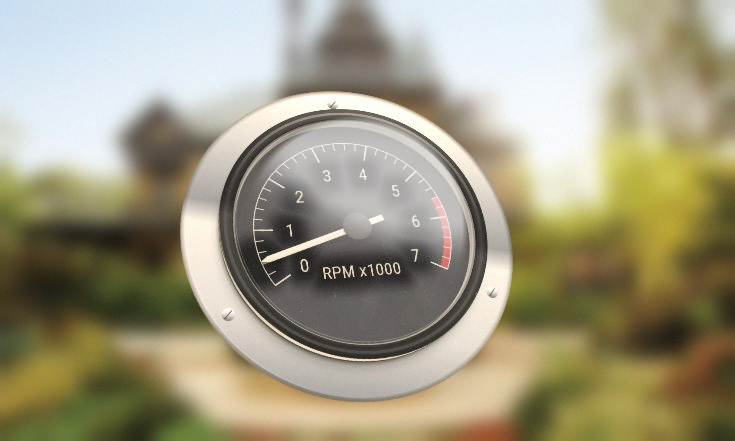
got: 400 rpm
